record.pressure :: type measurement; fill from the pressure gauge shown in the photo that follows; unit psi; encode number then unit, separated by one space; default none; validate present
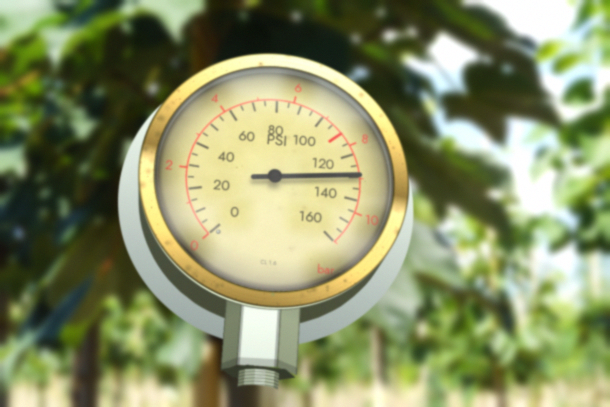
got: 130 psi
